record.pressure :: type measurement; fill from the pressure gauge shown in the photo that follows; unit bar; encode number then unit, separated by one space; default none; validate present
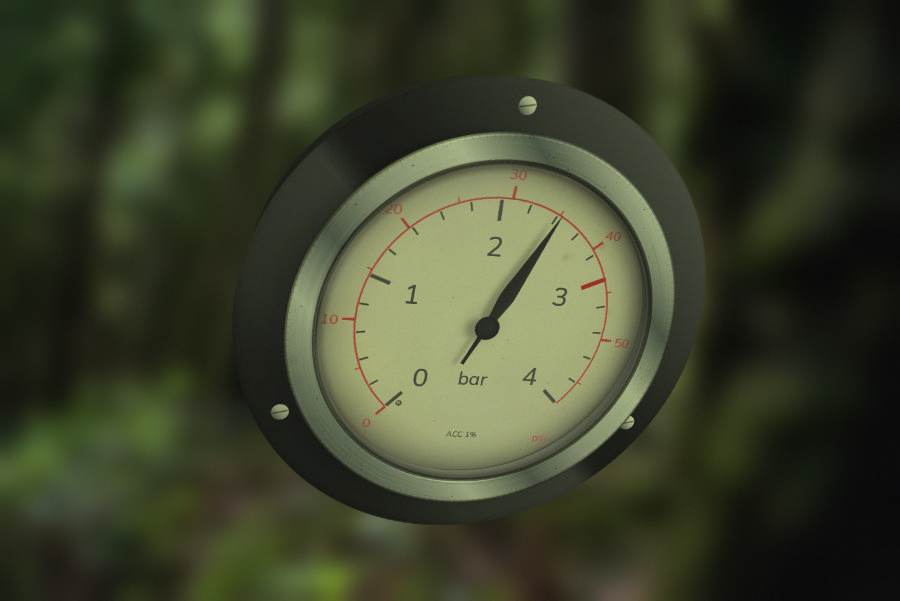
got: 2.4 bar
